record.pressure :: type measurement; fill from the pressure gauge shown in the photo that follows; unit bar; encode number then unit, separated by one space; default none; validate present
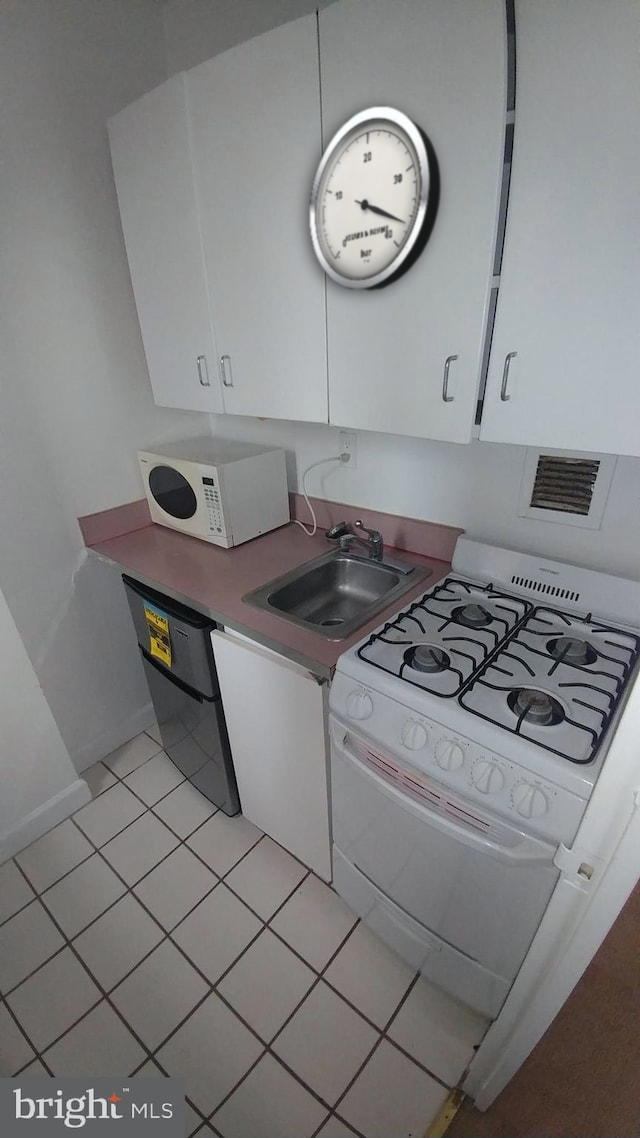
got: 37 bar
